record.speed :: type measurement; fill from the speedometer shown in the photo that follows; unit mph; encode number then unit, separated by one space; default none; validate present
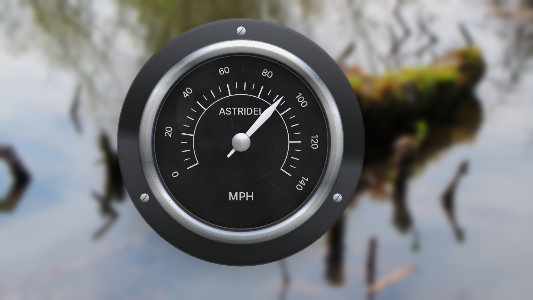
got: 92.5 mph
